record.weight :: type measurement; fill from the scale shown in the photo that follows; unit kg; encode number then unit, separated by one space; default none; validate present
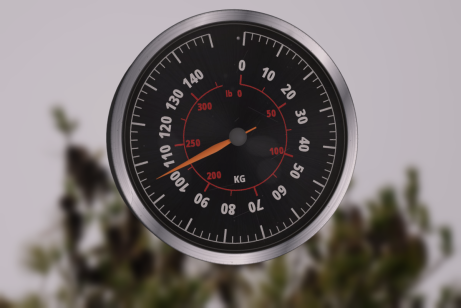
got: 105 kg
